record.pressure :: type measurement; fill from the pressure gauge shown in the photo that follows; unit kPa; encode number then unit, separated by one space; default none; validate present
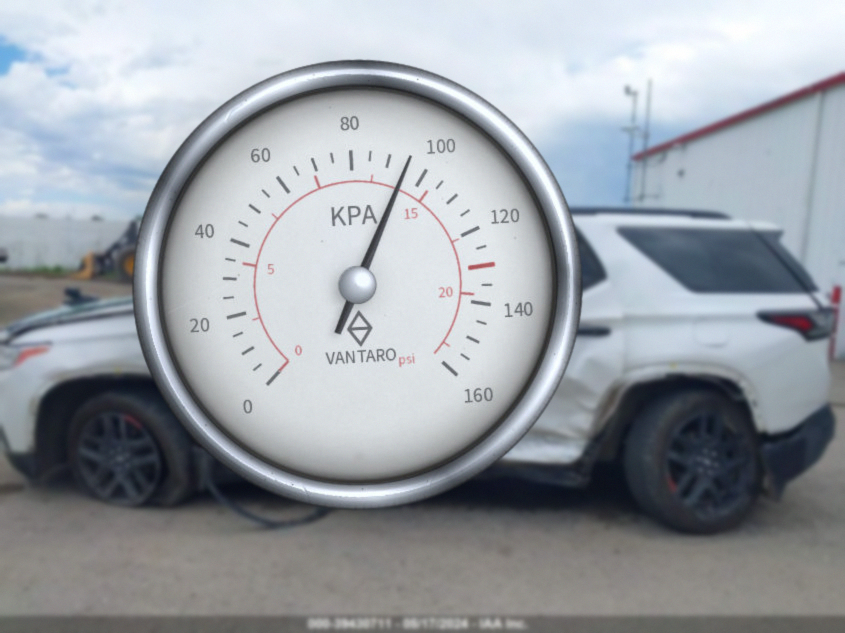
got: 95 kPa
